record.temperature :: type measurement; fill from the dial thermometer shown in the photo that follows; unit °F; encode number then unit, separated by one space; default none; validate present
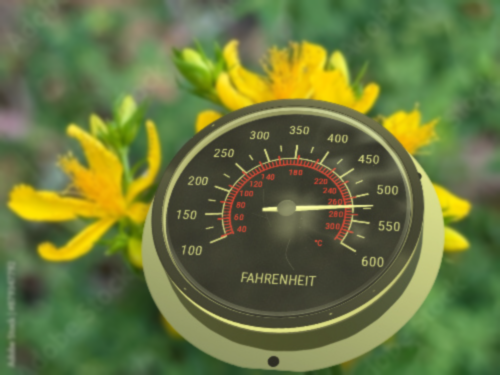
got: 525 °F
